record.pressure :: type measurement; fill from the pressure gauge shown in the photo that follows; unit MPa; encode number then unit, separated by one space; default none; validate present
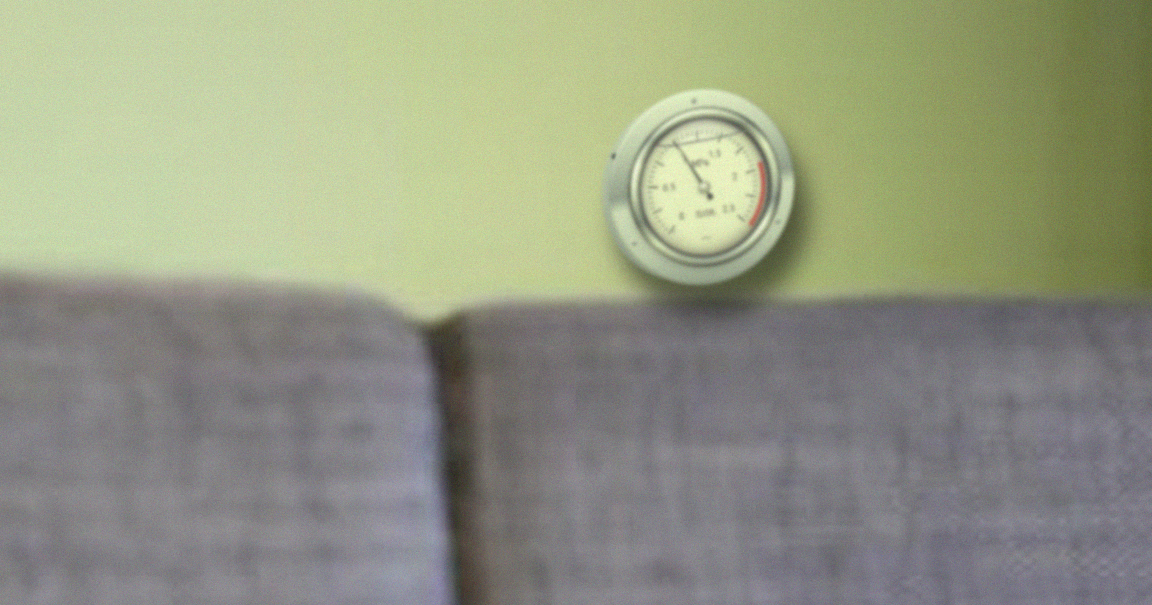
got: 1 MPa
